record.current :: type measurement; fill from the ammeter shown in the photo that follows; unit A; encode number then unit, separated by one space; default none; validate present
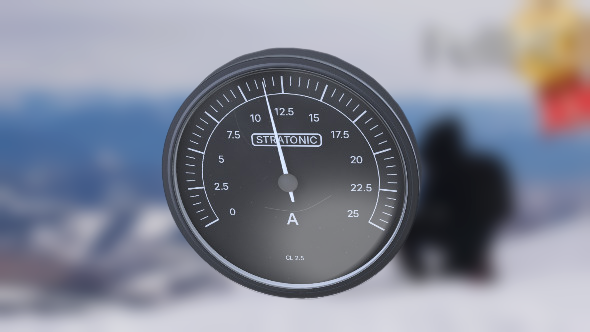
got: 11.5 A
